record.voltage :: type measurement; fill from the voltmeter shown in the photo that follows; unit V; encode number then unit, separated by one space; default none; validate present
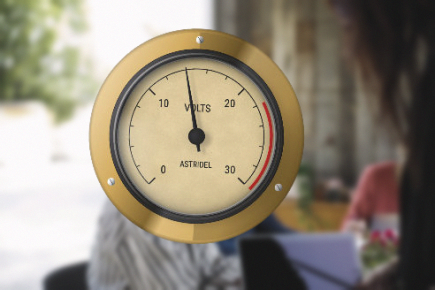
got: 14 V
